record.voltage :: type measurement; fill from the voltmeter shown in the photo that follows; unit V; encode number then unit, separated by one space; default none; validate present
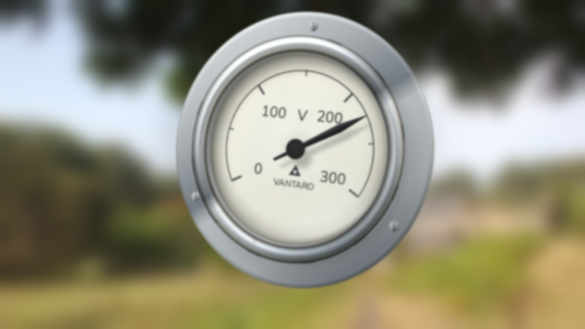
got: 225 V
